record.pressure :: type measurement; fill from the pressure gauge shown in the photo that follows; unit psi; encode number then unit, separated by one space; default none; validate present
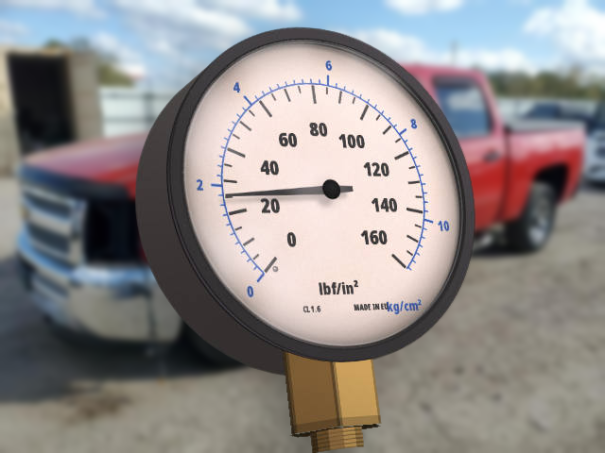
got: 25 psi
